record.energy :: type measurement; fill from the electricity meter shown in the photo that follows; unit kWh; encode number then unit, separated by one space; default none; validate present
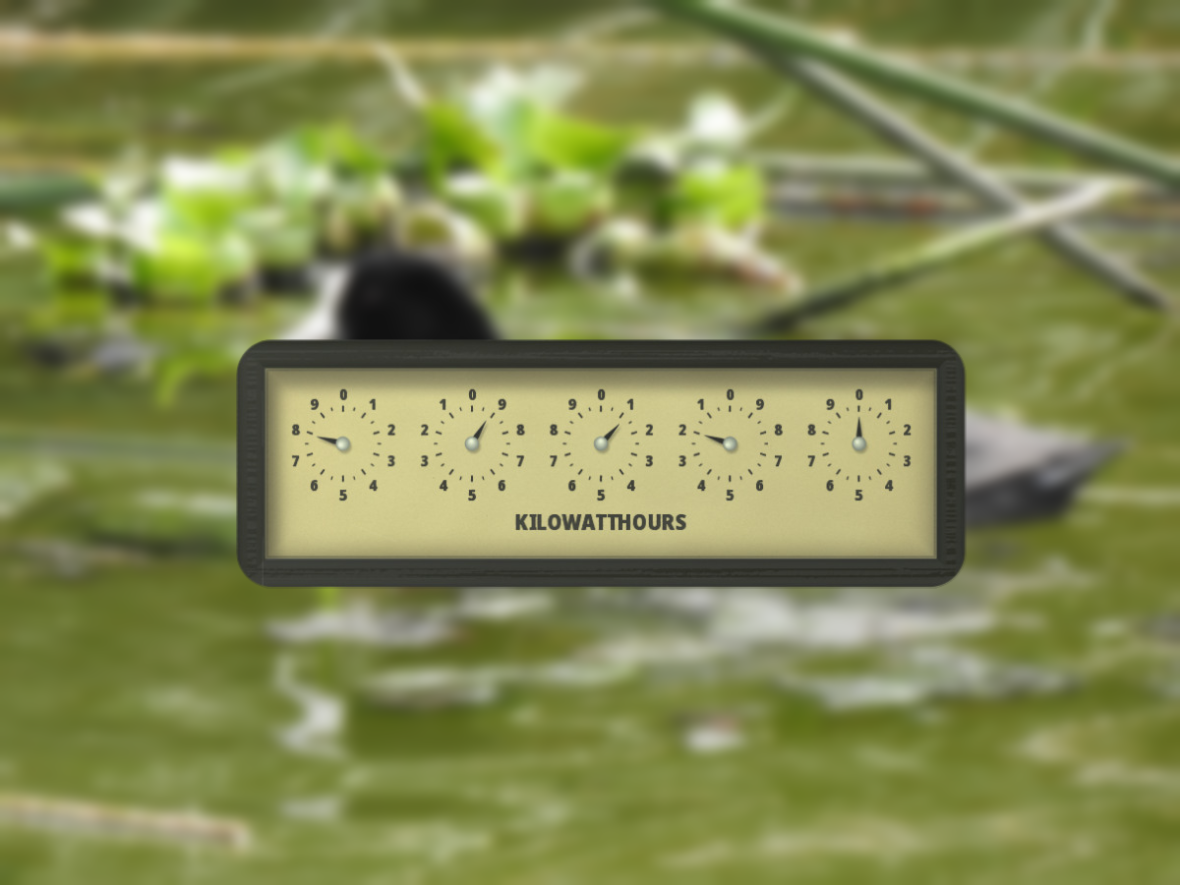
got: 79120 kWh
